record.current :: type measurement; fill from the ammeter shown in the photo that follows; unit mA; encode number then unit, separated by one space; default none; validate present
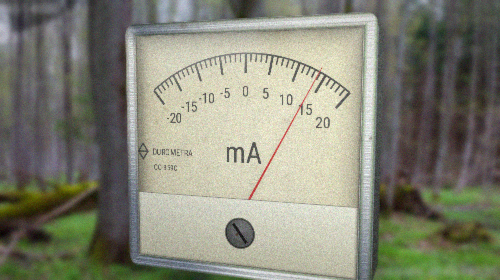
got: 14 mA
